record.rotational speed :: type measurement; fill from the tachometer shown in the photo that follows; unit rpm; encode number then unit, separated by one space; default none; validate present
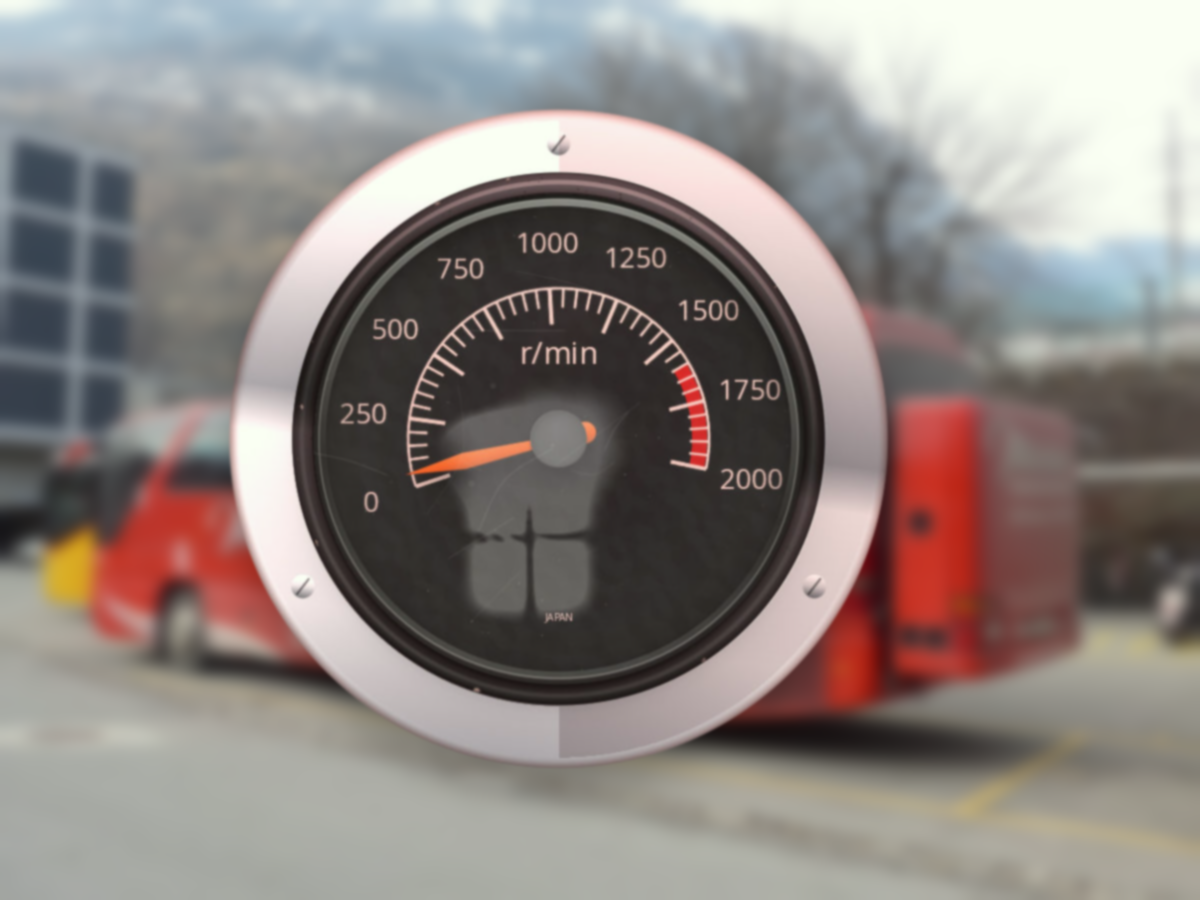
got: 50 rpm
